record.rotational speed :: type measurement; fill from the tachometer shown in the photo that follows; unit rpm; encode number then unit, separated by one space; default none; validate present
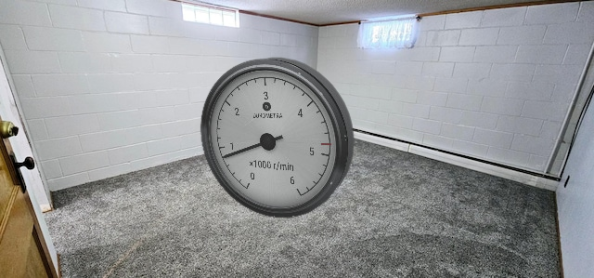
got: 800 rpm
